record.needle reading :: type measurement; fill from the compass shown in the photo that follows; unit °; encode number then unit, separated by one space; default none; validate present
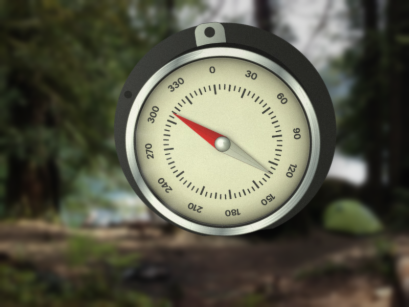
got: 310 °
